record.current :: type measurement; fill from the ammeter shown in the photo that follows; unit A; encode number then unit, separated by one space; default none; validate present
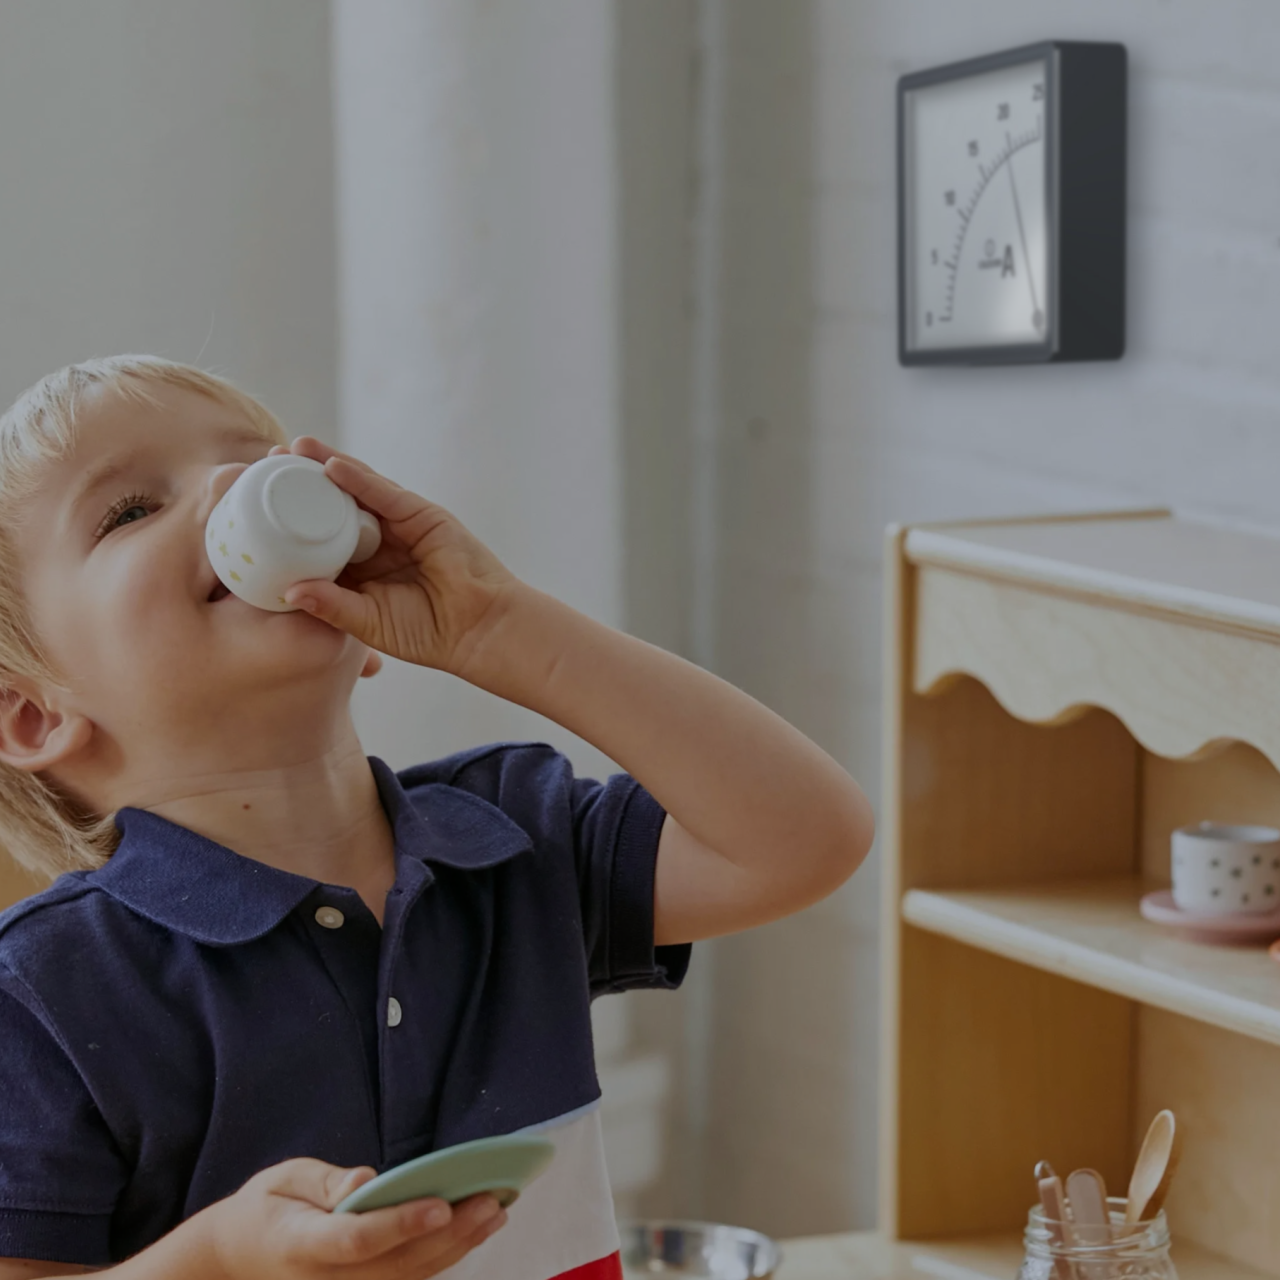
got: 20 A
